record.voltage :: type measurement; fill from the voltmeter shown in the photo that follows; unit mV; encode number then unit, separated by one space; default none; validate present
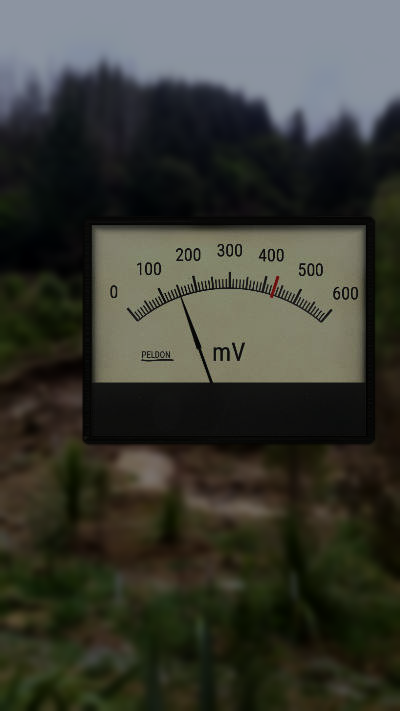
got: 150 mV
